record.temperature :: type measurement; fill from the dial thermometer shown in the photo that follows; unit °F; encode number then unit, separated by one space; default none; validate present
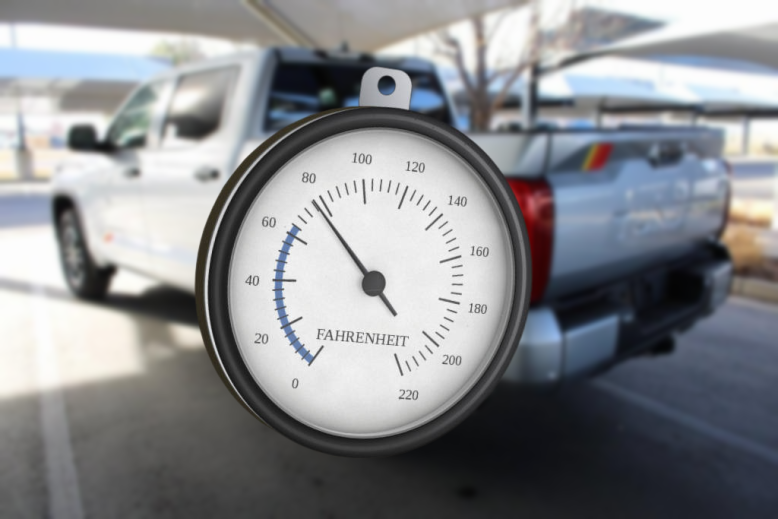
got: 76 °F
